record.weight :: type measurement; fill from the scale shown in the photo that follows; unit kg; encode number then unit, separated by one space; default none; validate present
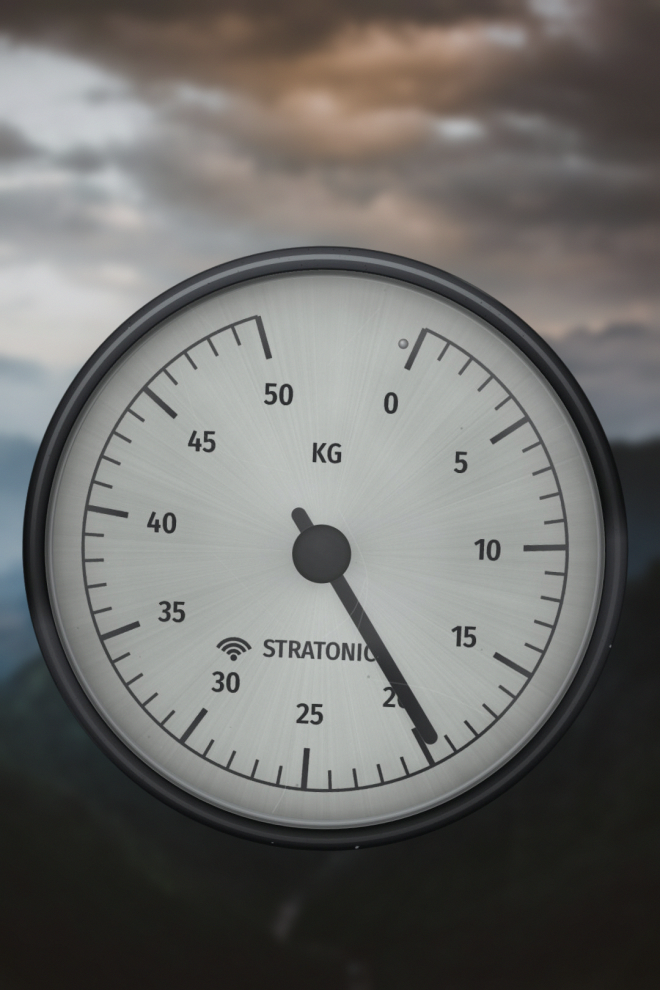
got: 19.5 kg
